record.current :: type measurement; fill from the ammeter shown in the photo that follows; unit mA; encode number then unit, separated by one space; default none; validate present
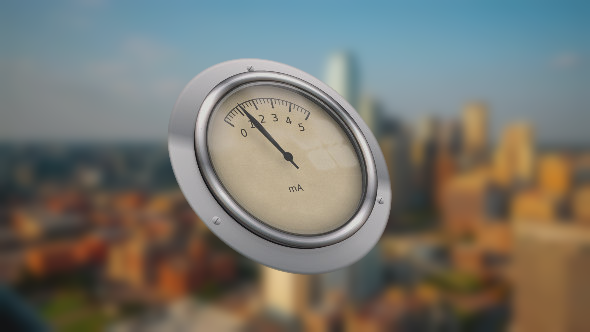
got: 1 mA
